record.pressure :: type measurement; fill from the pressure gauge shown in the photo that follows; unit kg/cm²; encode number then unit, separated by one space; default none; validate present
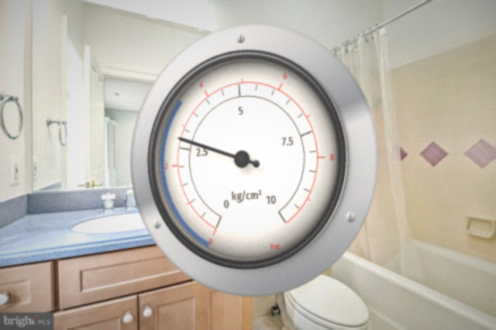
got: 2.75 kg/cm²
